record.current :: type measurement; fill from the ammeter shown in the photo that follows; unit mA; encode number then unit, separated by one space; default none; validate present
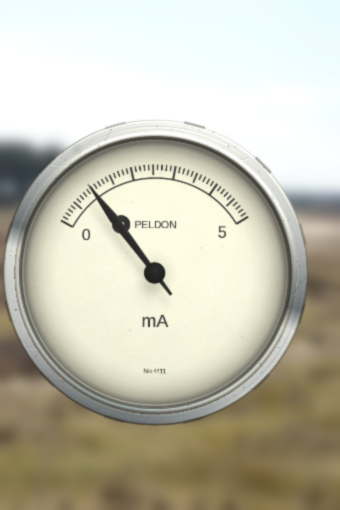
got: 1 mA
